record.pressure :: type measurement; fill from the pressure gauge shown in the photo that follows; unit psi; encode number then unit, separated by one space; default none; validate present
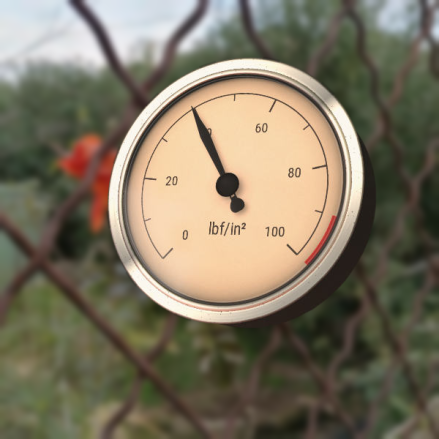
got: 40 psi
